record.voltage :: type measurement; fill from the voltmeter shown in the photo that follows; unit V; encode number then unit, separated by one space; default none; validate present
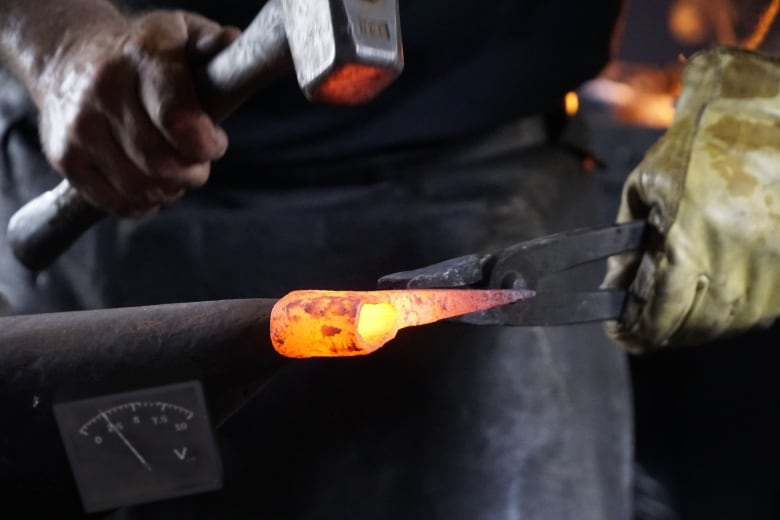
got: 2.5 V
